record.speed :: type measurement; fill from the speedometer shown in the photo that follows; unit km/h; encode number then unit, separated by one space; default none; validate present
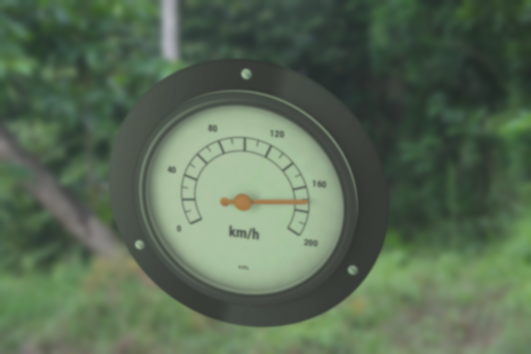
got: 170 km/h
